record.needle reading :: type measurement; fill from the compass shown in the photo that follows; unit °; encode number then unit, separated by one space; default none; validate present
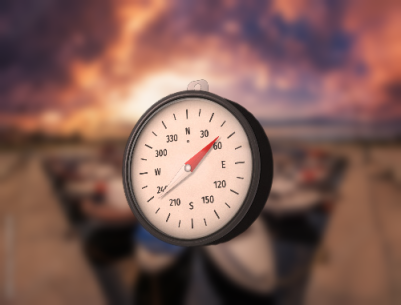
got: 52.5 °
